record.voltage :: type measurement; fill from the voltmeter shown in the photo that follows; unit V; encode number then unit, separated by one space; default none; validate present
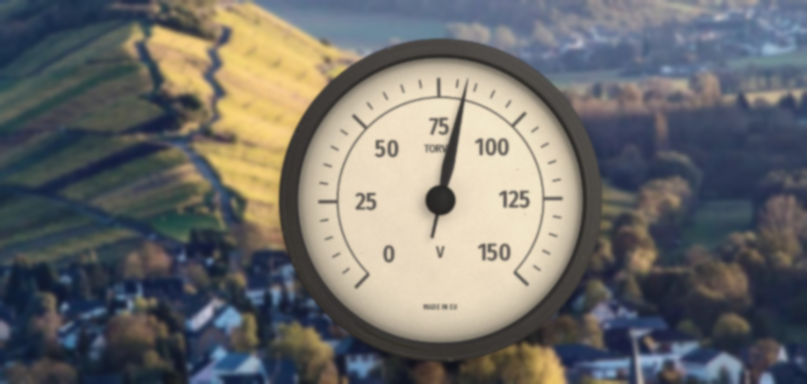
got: 82.5 V
